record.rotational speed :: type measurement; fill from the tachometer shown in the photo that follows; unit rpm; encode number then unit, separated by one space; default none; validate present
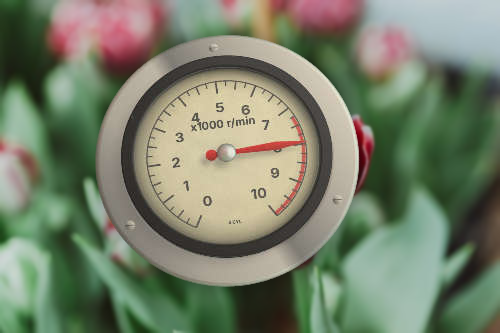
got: 8000 rpm
